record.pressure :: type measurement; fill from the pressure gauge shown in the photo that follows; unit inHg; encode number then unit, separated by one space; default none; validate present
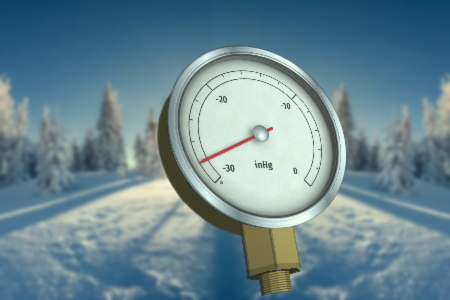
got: -28 inHg
